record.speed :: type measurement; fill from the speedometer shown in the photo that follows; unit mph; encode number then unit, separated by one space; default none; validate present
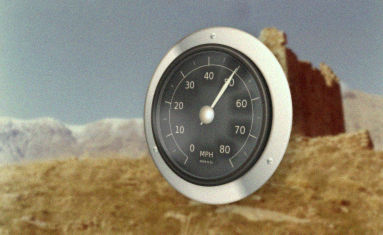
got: 50 mph
